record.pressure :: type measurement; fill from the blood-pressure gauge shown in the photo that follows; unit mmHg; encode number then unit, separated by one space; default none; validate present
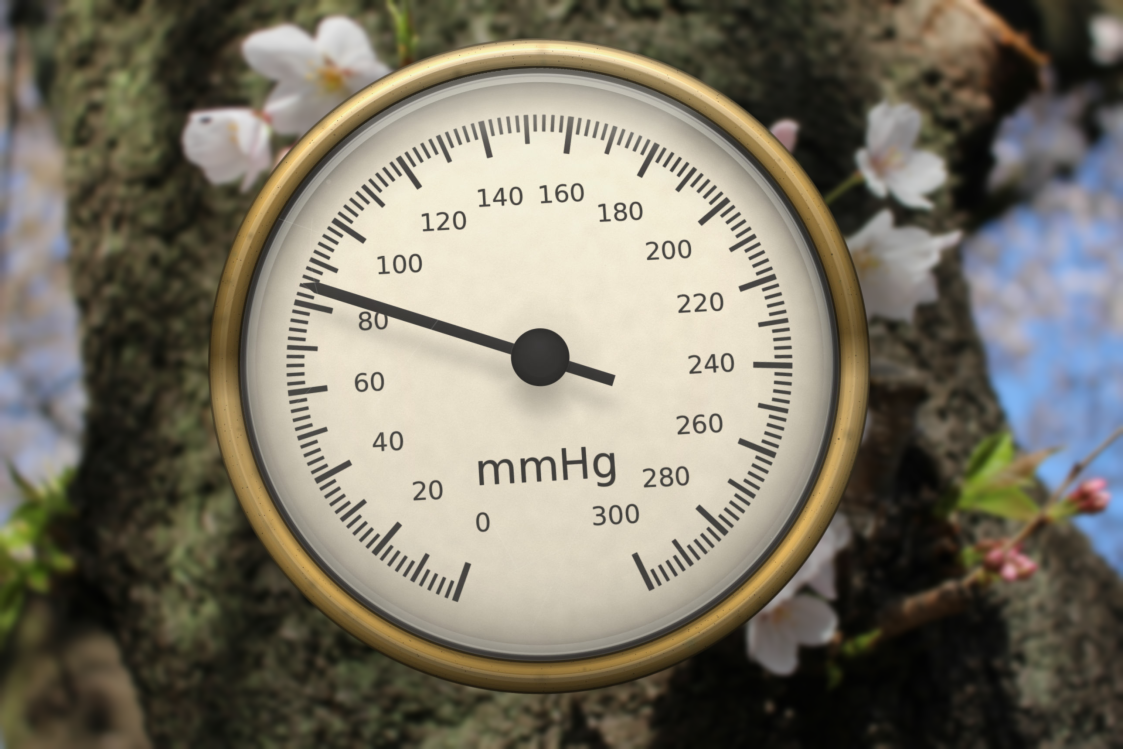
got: 84 mmHg
